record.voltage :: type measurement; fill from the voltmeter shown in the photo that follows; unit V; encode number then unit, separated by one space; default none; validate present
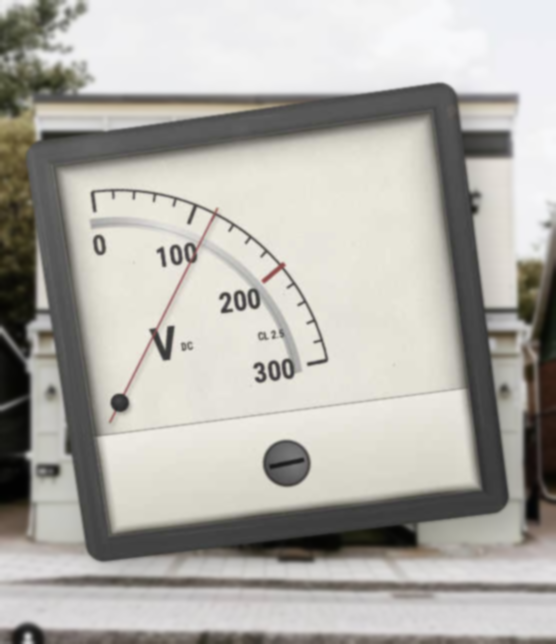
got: 120 V
